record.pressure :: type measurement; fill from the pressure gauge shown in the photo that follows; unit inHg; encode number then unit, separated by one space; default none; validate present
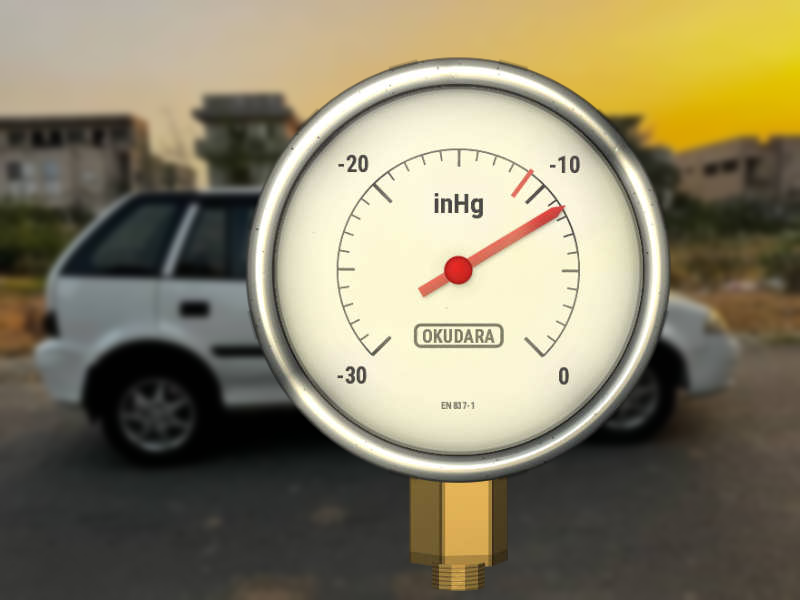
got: -8.5 inHg
